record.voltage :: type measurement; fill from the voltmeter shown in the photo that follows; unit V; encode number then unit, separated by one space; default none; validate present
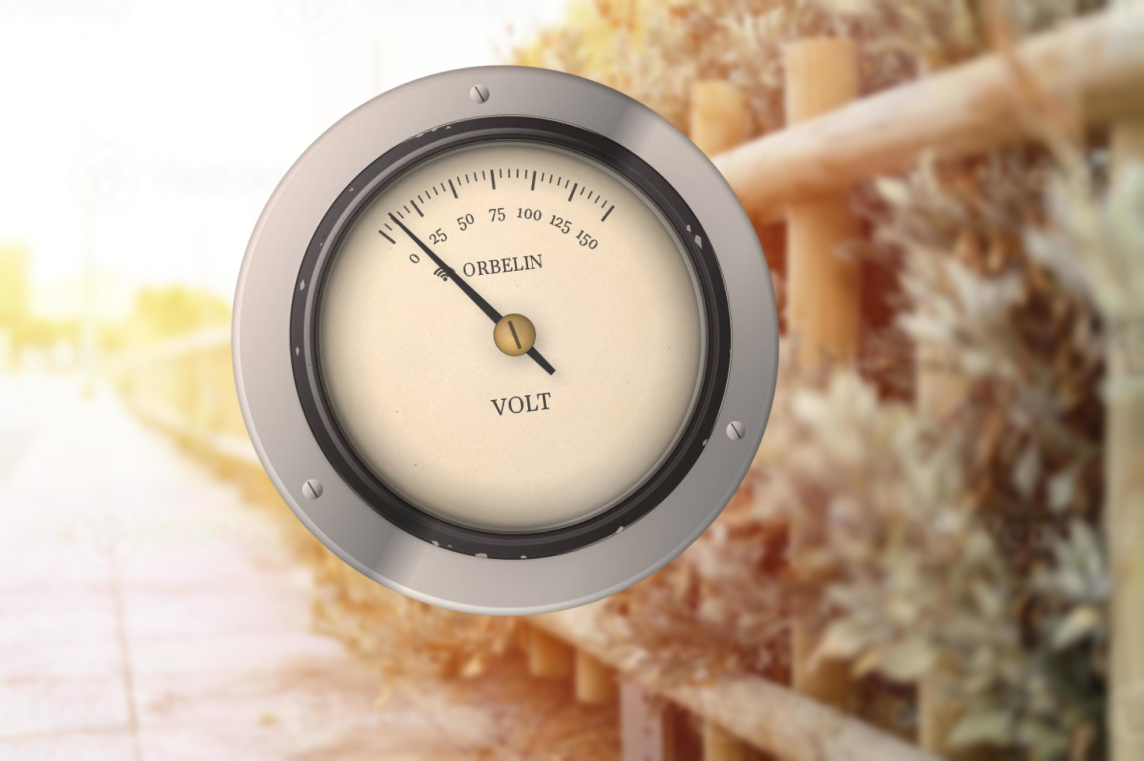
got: 10 V
